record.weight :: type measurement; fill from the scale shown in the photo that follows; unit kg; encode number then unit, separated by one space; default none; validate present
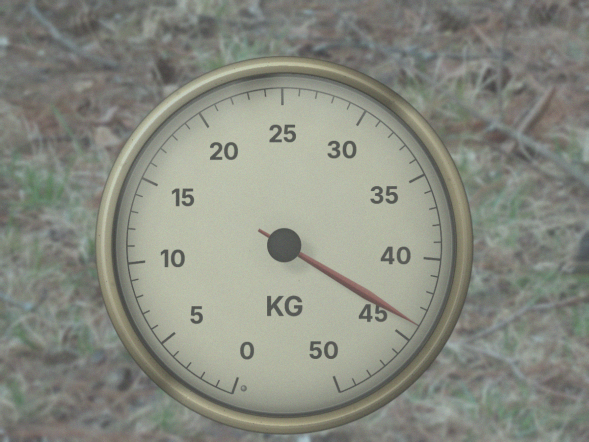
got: 44 kg
